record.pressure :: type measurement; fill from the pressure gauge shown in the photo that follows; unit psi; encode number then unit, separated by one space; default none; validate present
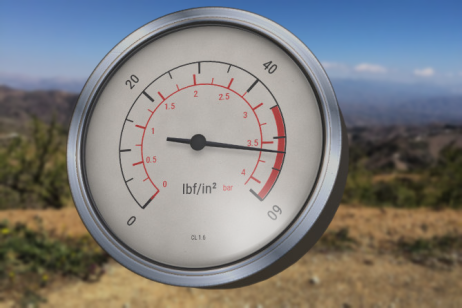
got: 52.5 psi
